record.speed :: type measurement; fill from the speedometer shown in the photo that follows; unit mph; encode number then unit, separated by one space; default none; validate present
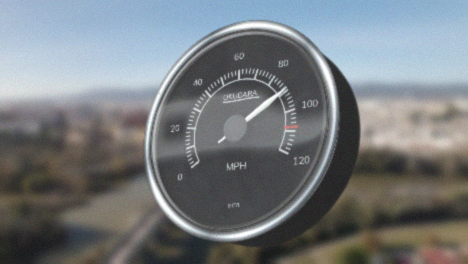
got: 90 mph
